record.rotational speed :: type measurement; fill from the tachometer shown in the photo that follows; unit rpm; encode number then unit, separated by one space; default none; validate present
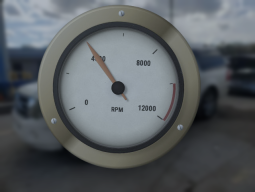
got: 4000 rpm
